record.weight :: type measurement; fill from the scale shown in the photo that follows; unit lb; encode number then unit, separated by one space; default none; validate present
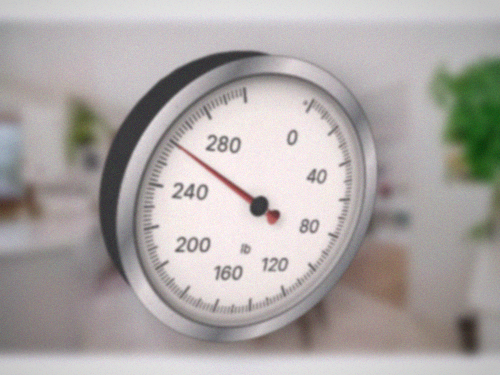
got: 260 lb
